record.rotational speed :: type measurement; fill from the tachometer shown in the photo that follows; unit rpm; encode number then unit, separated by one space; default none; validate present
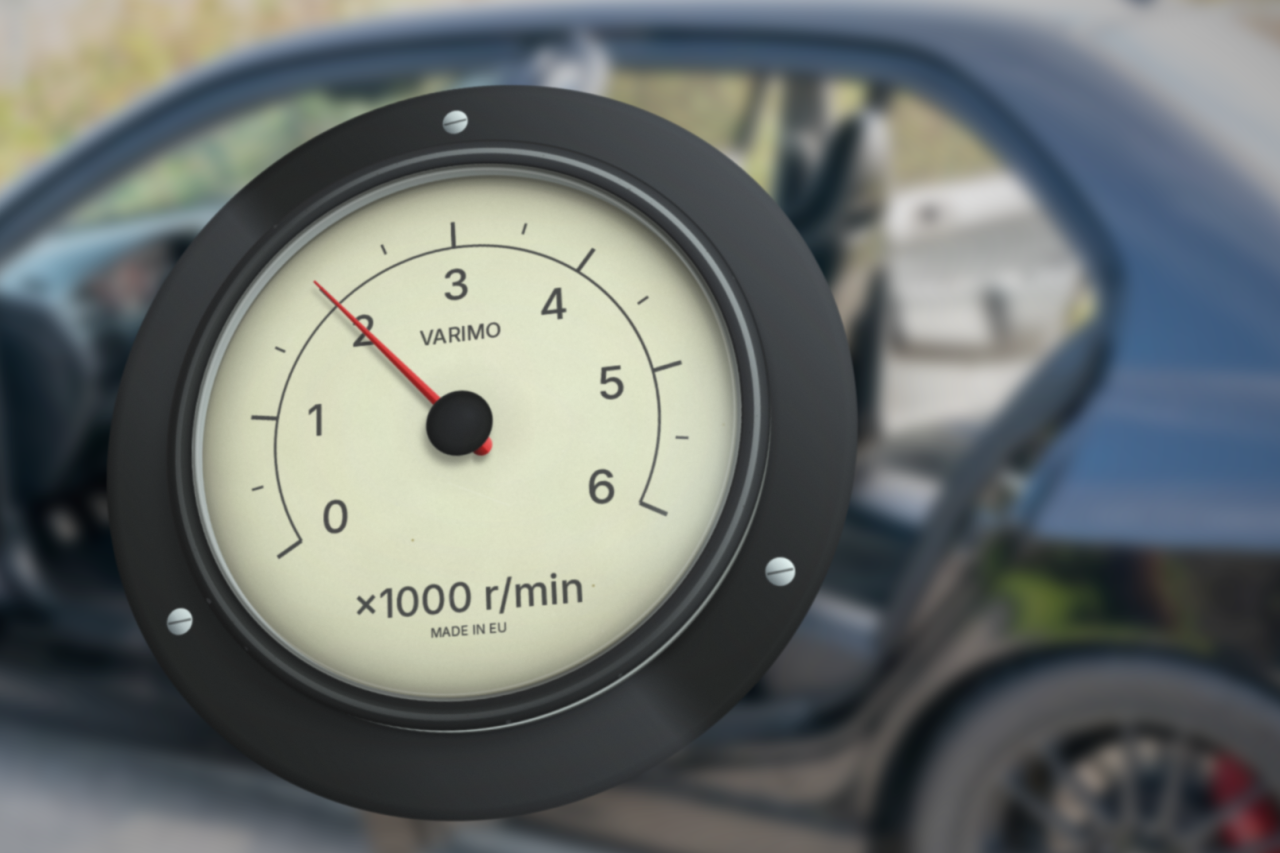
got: 2000 rpm
